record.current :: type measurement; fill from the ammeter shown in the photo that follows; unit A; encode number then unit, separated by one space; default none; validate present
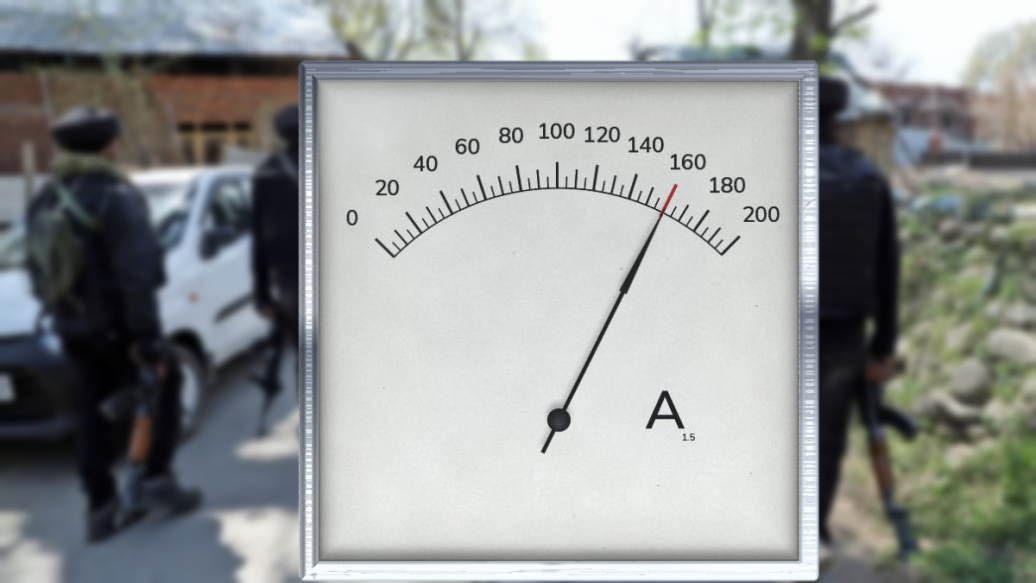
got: 160 A
